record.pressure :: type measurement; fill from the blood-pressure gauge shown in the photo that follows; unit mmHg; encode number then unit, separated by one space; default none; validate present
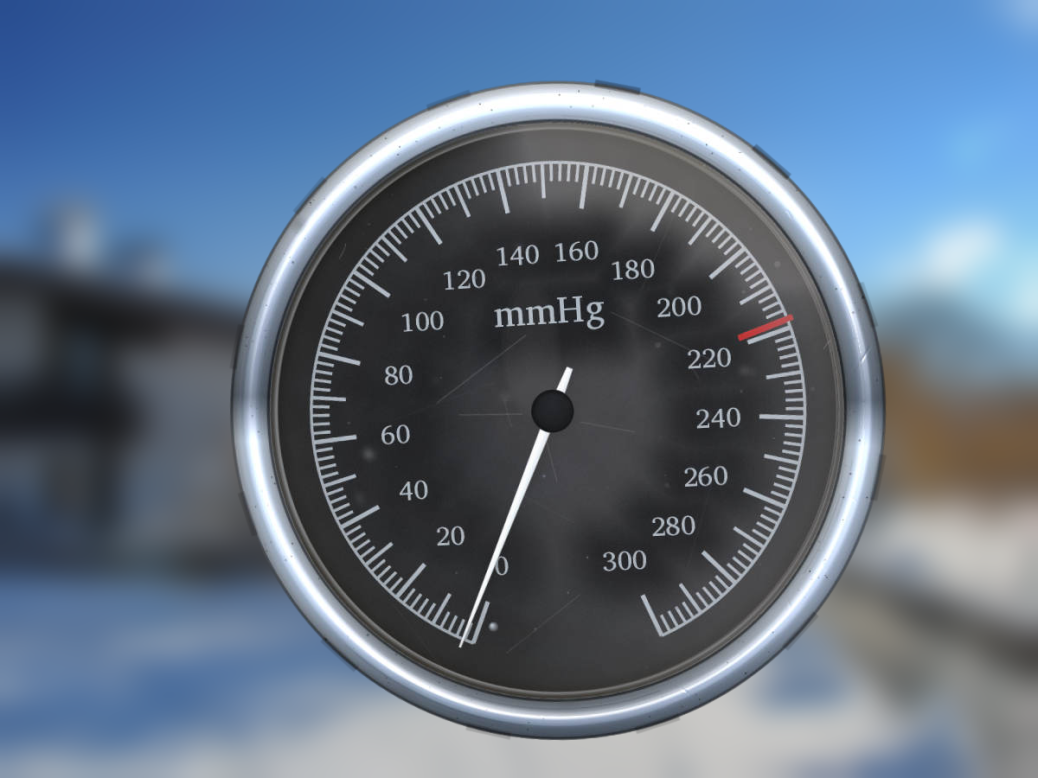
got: 2 mmHg
